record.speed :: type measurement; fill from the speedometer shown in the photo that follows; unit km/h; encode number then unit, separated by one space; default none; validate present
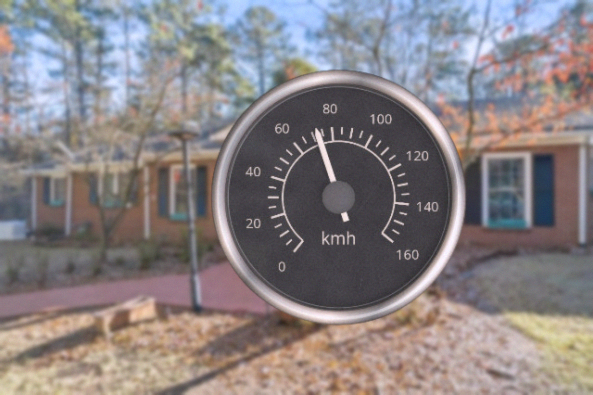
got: 72.5 km/h
